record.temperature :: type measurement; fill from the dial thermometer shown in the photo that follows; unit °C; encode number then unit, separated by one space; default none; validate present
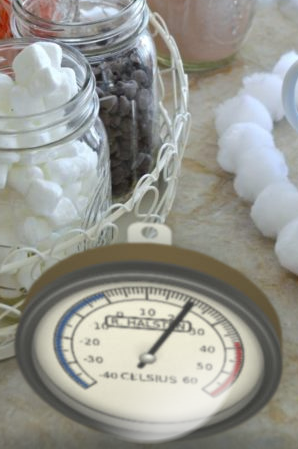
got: 20 °C
